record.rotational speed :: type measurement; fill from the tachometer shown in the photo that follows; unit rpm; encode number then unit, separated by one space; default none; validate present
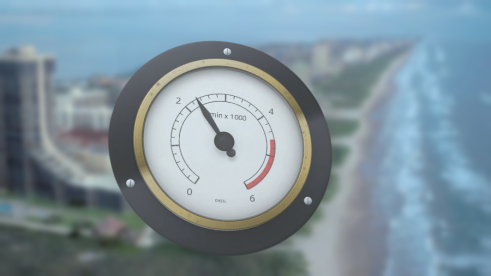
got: 2300 rpm
